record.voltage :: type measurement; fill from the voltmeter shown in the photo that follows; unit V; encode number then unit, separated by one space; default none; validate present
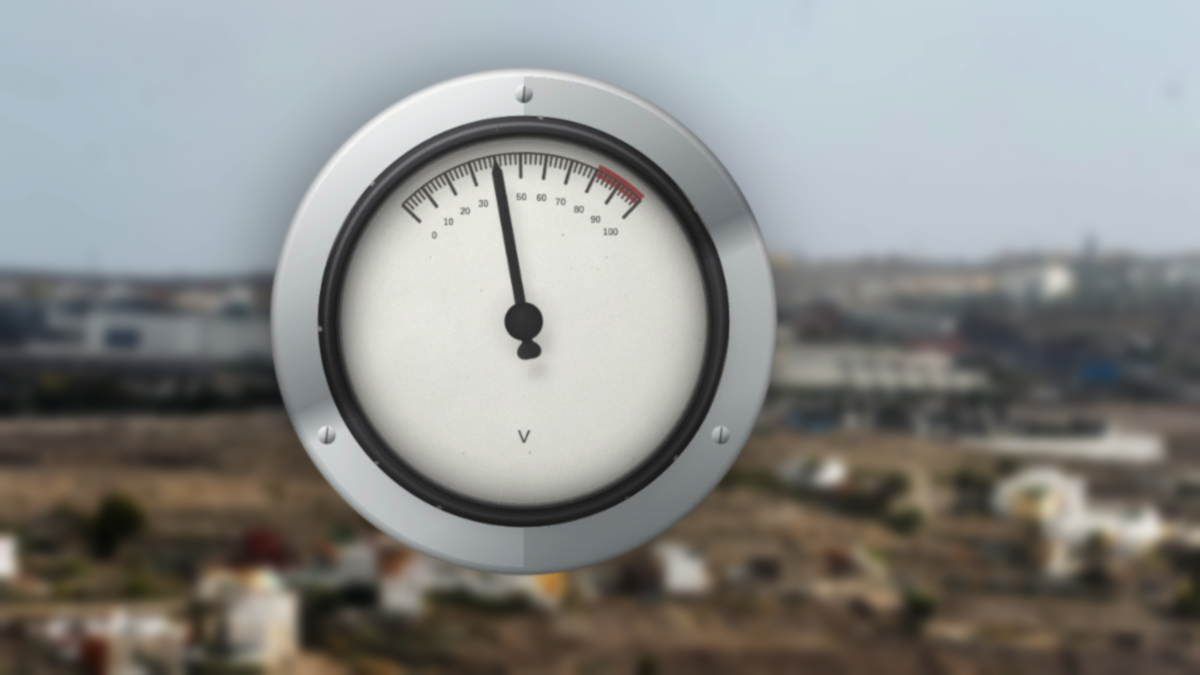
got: 40 V
